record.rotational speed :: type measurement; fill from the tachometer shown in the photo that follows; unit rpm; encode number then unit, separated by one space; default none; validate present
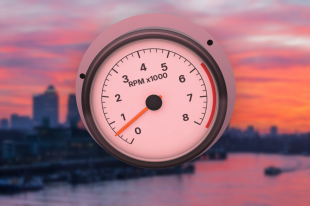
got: 600 rpm
